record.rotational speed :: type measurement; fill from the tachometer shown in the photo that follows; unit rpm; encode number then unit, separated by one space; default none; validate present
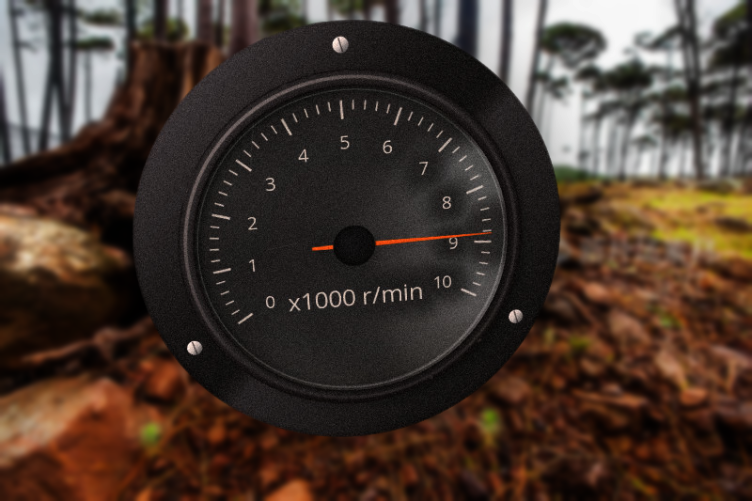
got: 8800 rpm
